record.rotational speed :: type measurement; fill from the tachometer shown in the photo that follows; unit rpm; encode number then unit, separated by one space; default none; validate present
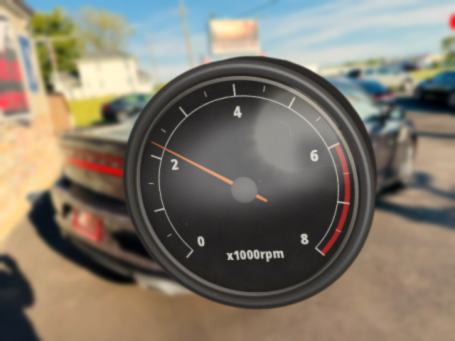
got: 2250 rpm
